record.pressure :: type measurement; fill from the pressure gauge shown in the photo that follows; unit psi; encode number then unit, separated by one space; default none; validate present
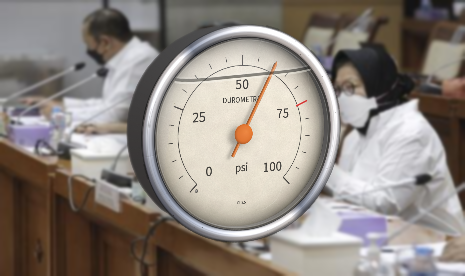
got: 60 psi
